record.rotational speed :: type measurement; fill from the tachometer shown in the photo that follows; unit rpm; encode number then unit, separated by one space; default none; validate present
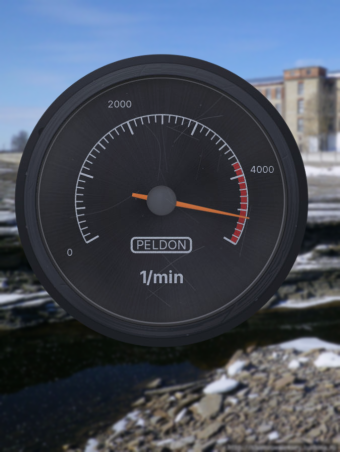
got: 4600 rpm
